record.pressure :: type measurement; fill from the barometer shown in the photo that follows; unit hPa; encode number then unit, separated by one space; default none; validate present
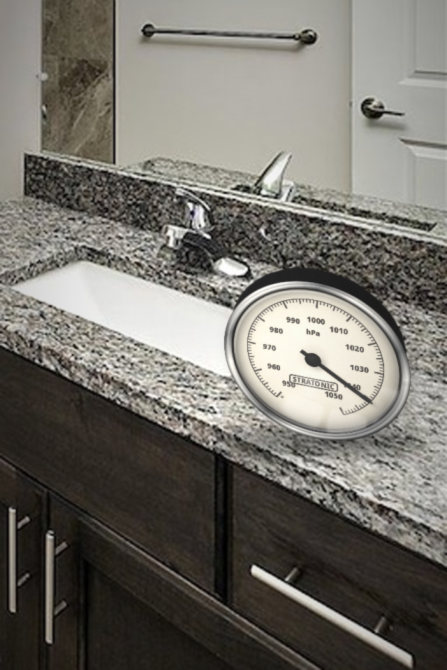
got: 1040 hPa
